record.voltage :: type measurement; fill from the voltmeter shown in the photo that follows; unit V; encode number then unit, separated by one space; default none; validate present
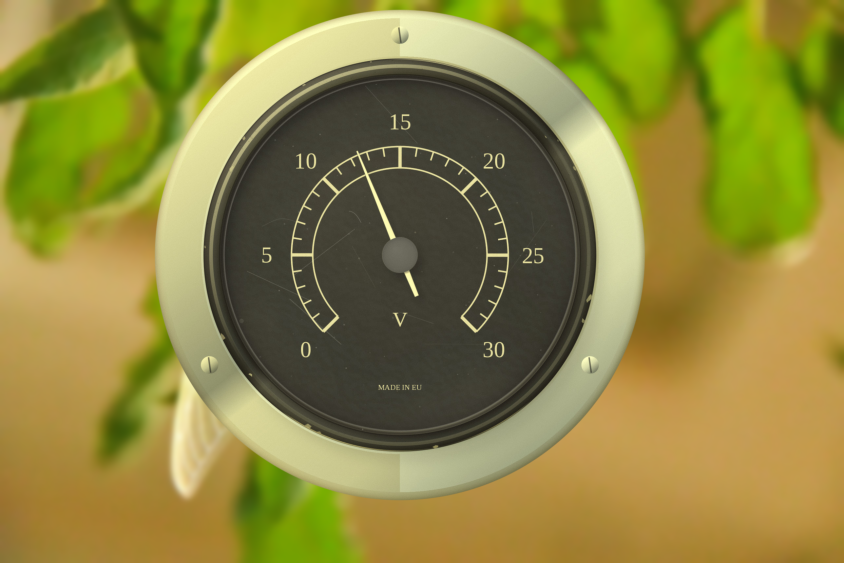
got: 12.5 V
